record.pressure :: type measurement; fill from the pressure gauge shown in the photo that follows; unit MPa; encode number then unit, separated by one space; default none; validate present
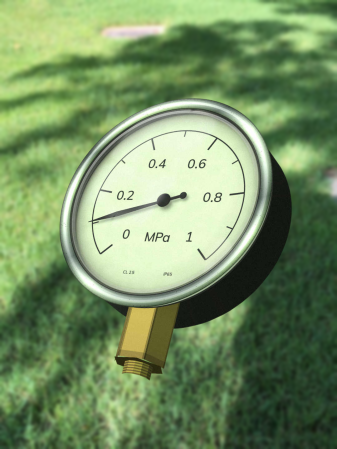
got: 0.1 MPa
